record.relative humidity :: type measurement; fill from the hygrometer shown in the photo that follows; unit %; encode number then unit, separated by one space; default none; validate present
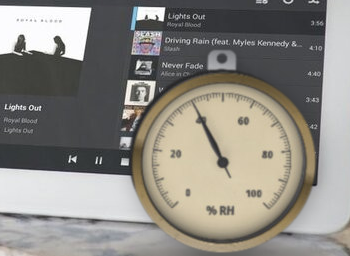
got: 40 %
